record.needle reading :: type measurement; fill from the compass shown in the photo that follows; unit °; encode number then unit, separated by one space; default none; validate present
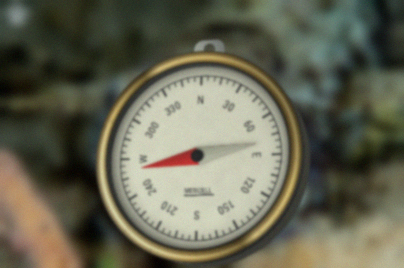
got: 260 °
